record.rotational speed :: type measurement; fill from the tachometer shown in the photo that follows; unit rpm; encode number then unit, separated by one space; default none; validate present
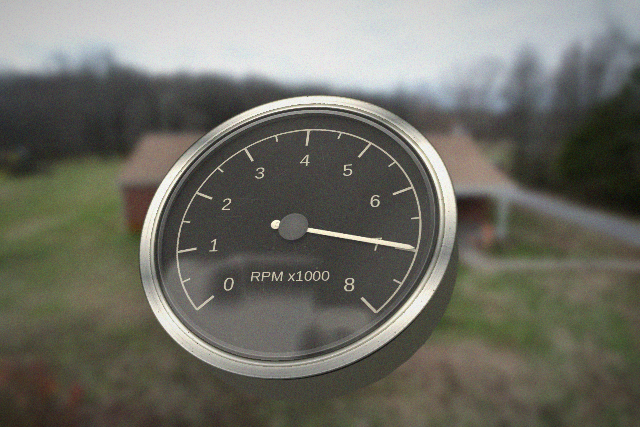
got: 7000 rpm
